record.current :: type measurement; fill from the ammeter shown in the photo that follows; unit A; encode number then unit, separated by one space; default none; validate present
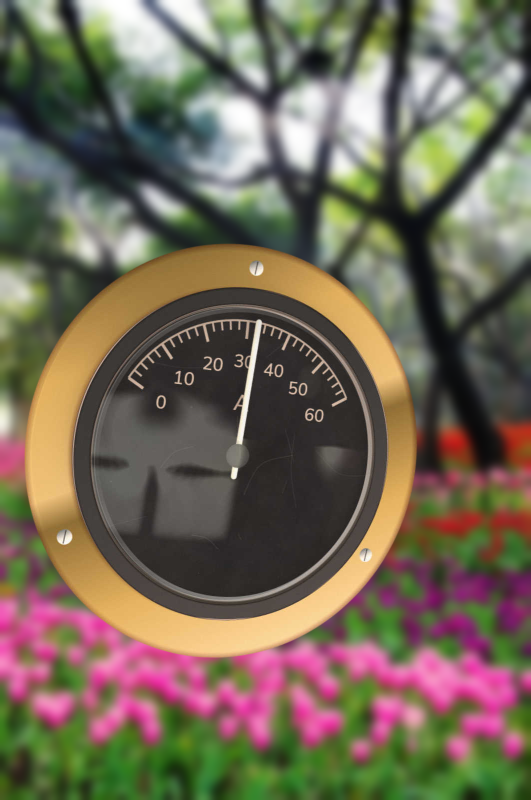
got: 32 A
